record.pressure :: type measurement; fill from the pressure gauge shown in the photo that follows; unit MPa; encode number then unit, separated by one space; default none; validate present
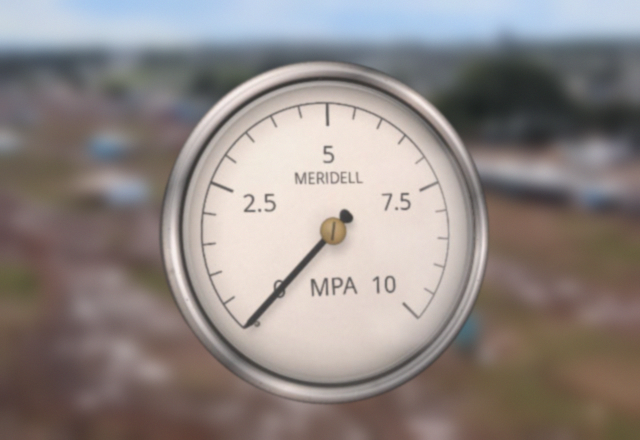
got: 0 MPa
